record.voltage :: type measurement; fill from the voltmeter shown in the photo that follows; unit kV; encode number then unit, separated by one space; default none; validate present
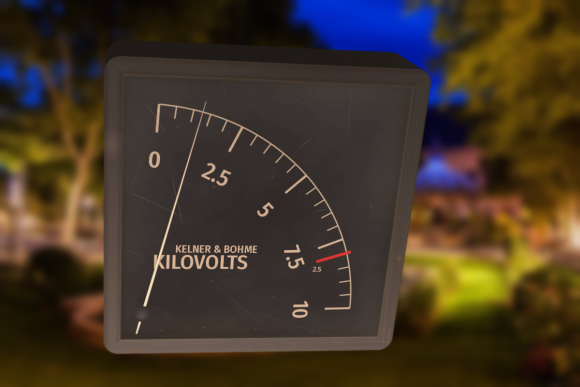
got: 1.25 kV
